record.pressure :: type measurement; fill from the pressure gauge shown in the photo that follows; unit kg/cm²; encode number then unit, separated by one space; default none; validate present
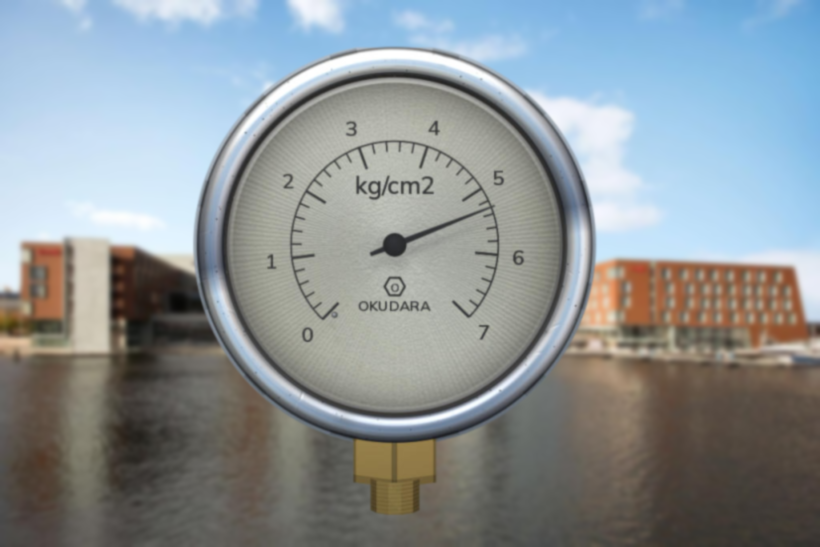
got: 5.3 kg/cm²
